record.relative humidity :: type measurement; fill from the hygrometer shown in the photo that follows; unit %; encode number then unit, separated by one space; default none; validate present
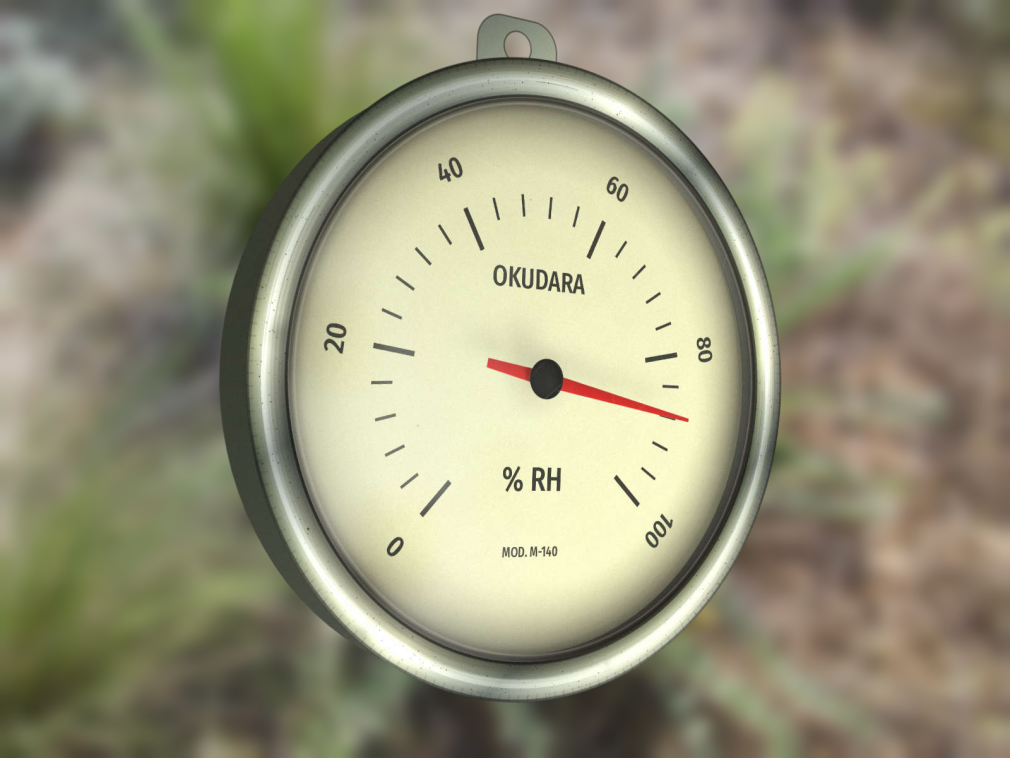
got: 88 %
